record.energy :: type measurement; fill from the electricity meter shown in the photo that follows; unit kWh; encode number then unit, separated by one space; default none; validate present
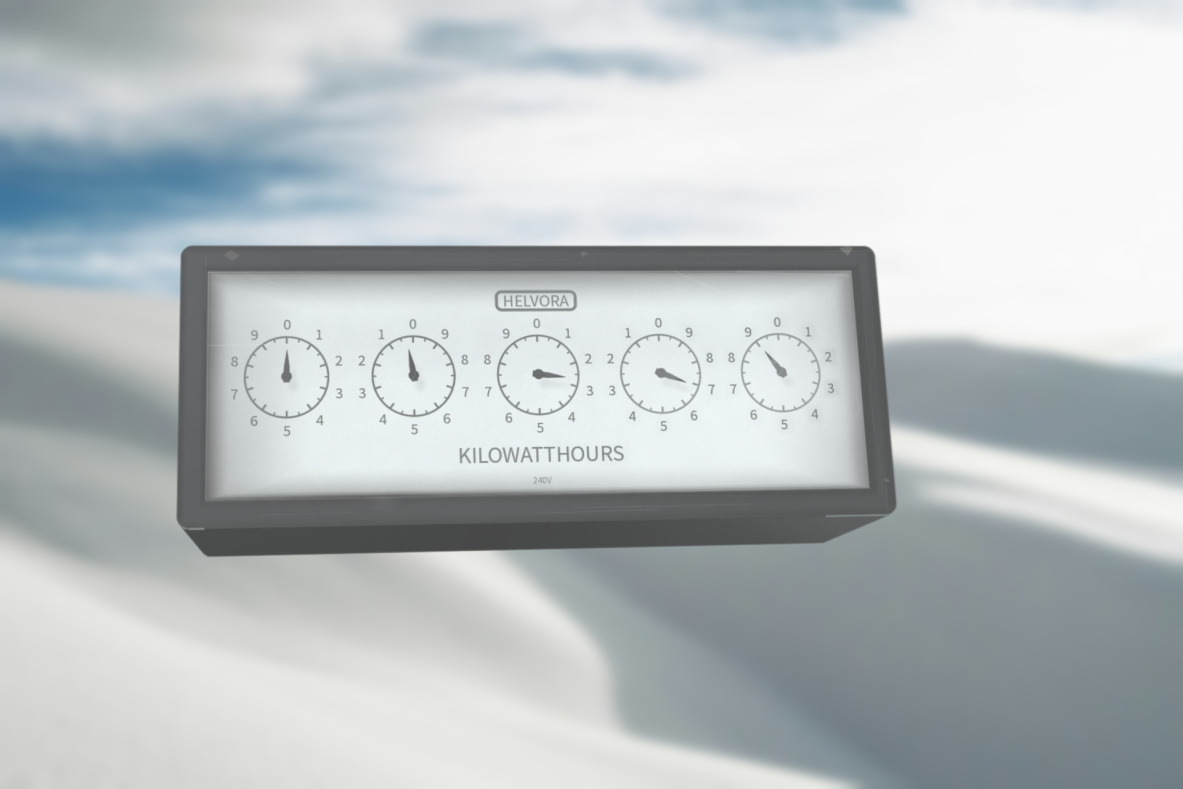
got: 269 kWh
